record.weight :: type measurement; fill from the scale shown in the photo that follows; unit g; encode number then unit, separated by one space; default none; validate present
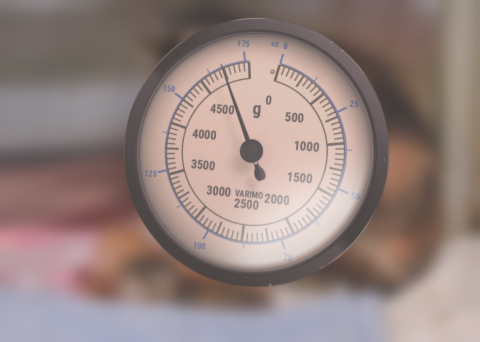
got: 4750 g
